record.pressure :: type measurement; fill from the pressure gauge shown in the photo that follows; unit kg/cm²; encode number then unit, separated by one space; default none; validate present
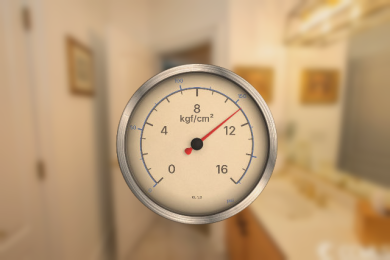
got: 11 kg/cm²
